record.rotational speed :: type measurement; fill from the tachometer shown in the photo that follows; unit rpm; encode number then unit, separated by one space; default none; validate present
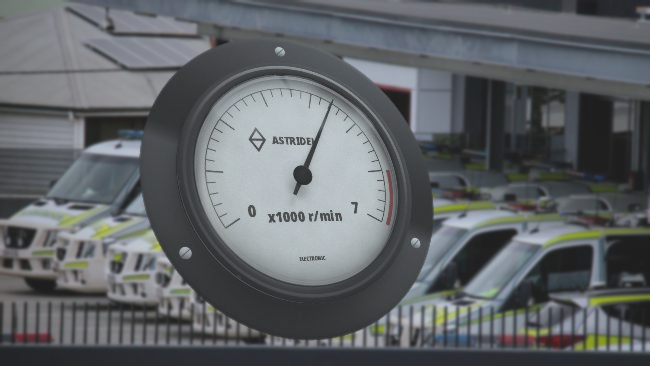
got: 4400 rpm
